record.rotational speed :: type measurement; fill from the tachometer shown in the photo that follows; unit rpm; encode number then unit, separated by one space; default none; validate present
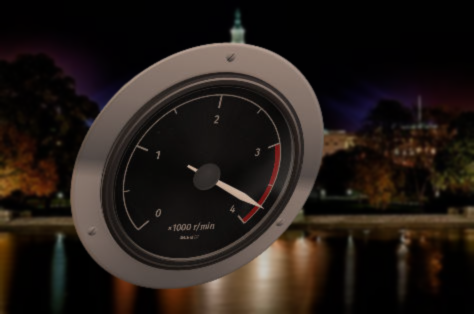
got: 3750 rpm
